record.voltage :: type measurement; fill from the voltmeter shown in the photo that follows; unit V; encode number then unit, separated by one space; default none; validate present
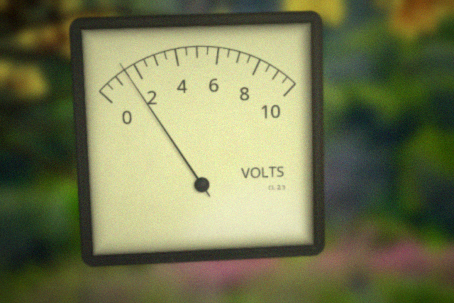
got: 1.5 V
